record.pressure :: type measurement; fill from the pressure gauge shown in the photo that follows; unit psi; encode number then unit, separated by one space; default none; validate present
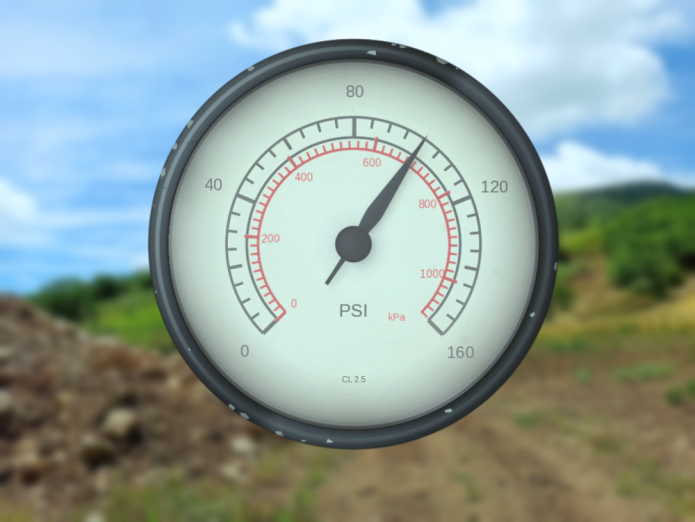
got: 100 psi
